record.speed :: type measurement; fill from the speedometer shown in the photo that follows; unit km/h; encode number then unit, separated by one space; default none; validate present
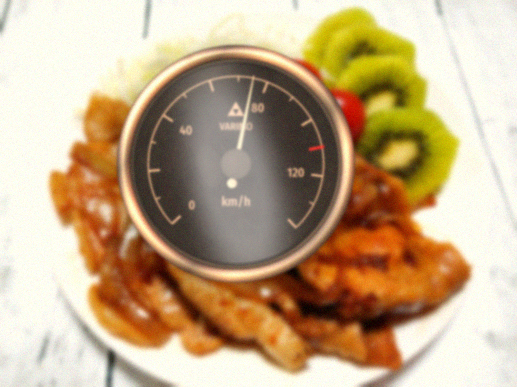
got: 75 km/h
